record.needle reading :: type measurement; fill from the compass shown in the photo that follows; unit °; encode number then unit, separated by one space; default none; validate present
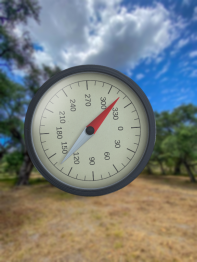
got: 315 °
